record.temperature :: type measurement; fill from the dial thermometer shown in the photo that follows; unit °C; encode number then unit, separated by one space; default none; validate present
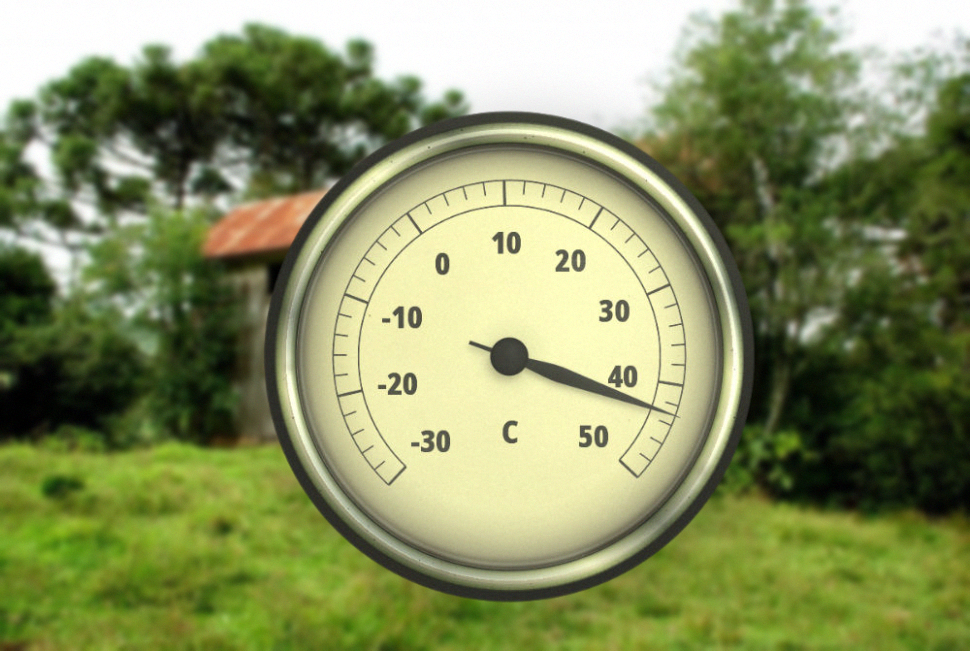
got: 43 °C
